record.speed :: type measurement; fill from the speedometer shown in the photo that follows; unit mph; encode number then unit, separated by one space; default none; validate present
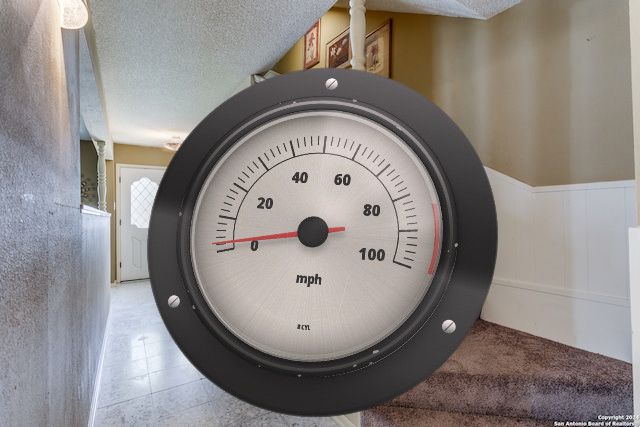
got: 2 mph
